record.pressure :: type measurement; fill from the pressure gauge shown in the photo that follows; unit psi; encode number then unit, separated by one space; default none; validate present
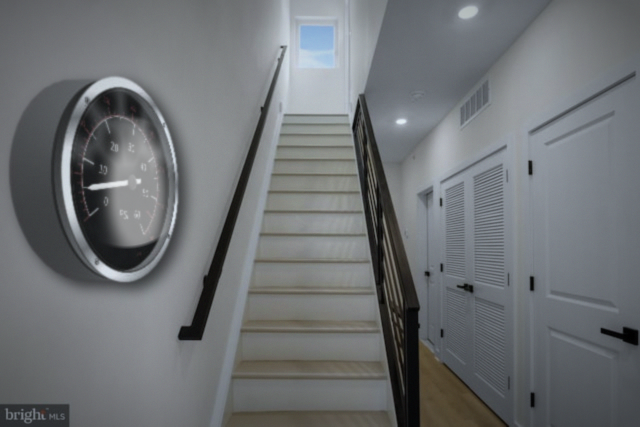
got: 5 psi
